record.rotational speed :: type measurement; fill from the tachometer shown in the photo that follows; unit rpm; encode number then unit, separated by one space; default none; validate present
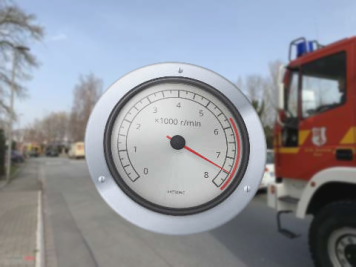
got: 7500 rpm
